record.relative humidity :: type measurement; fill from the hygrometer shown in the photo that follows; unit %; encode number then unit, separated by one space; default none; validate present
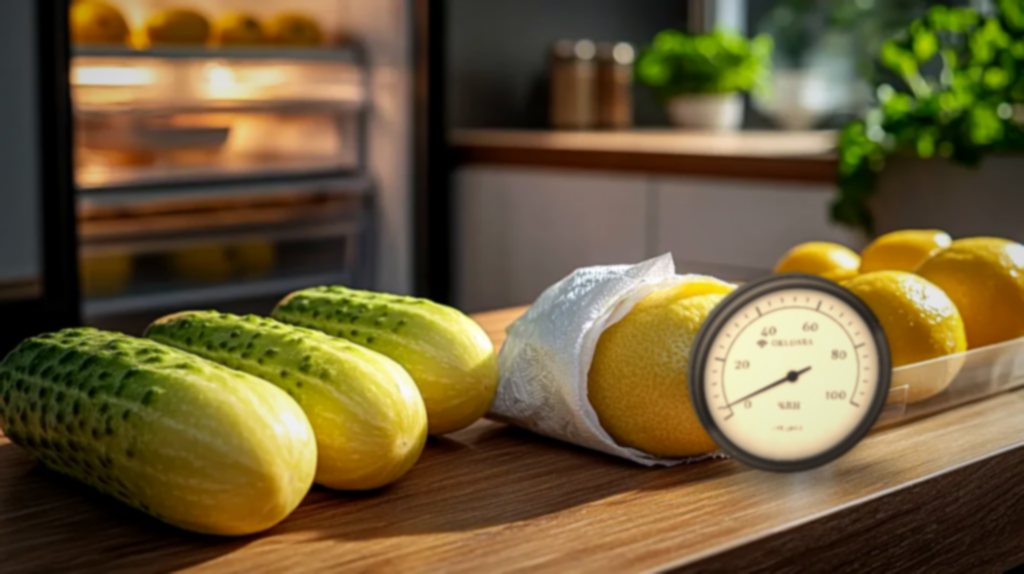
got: 4 %
